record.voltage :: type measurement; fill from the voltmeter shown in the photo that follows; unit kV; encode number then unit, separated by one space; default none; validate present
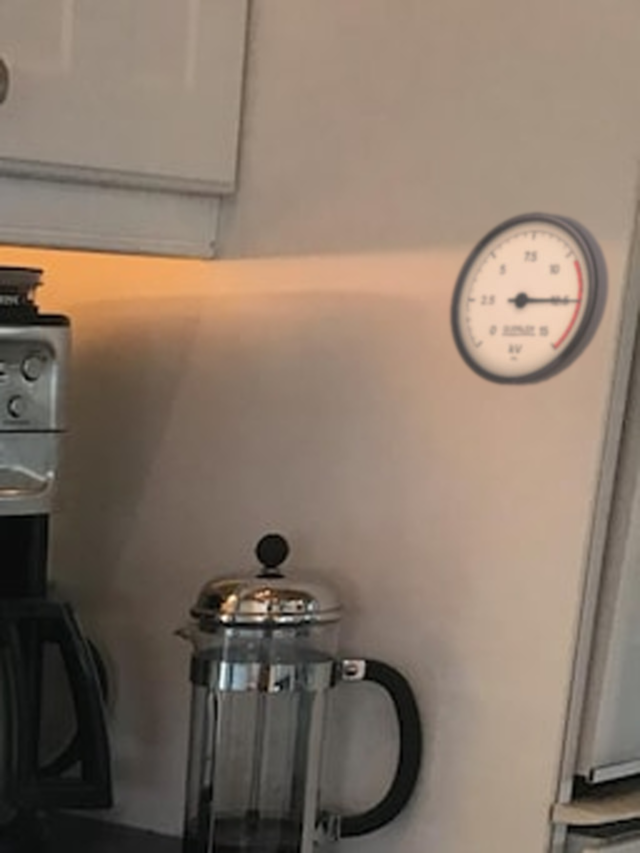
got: 12.5 kV
